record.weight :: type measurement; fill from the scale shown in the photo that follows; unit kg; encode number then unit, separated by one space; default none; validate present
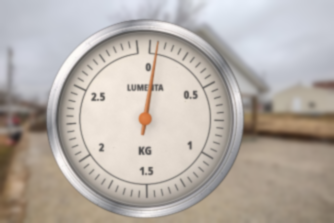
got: 0.05 kg
